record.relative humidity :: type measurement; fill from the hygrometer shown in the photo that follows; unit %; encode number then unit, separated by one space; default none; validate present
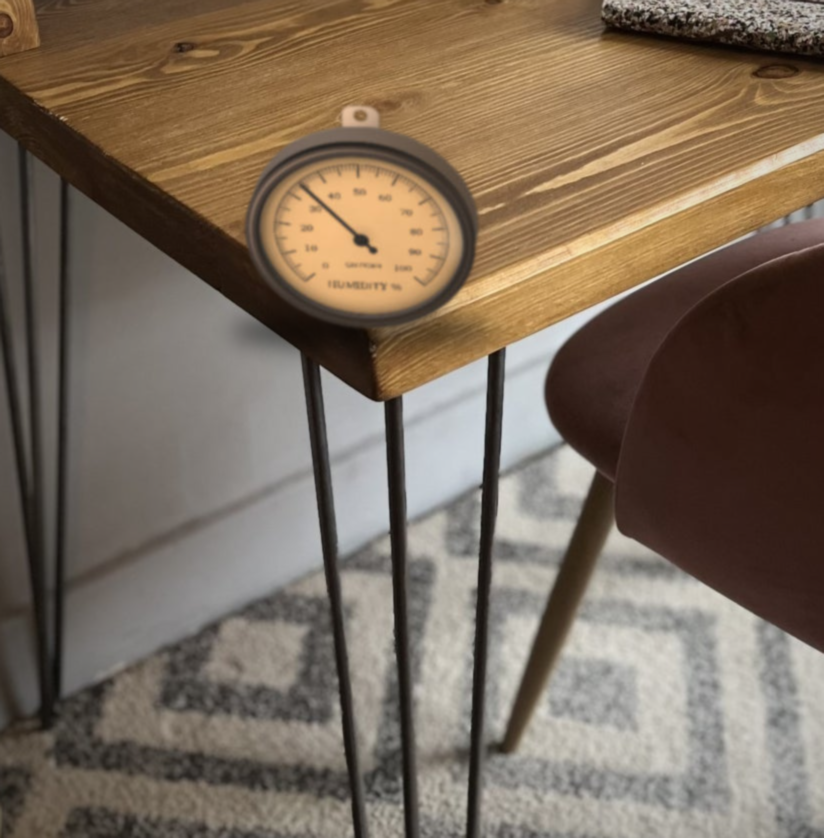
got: 35 %
